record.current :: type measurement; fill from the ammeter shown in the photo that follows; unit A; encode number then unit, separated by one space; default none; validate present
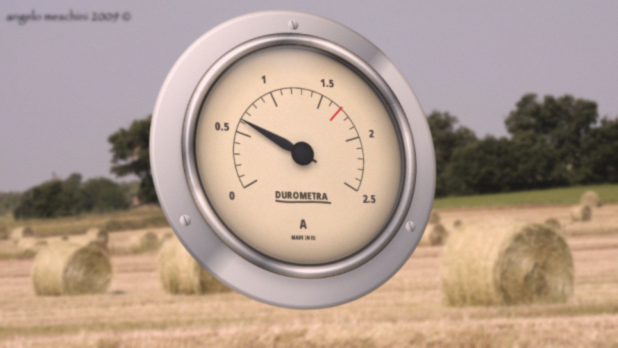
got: 0.6 A
